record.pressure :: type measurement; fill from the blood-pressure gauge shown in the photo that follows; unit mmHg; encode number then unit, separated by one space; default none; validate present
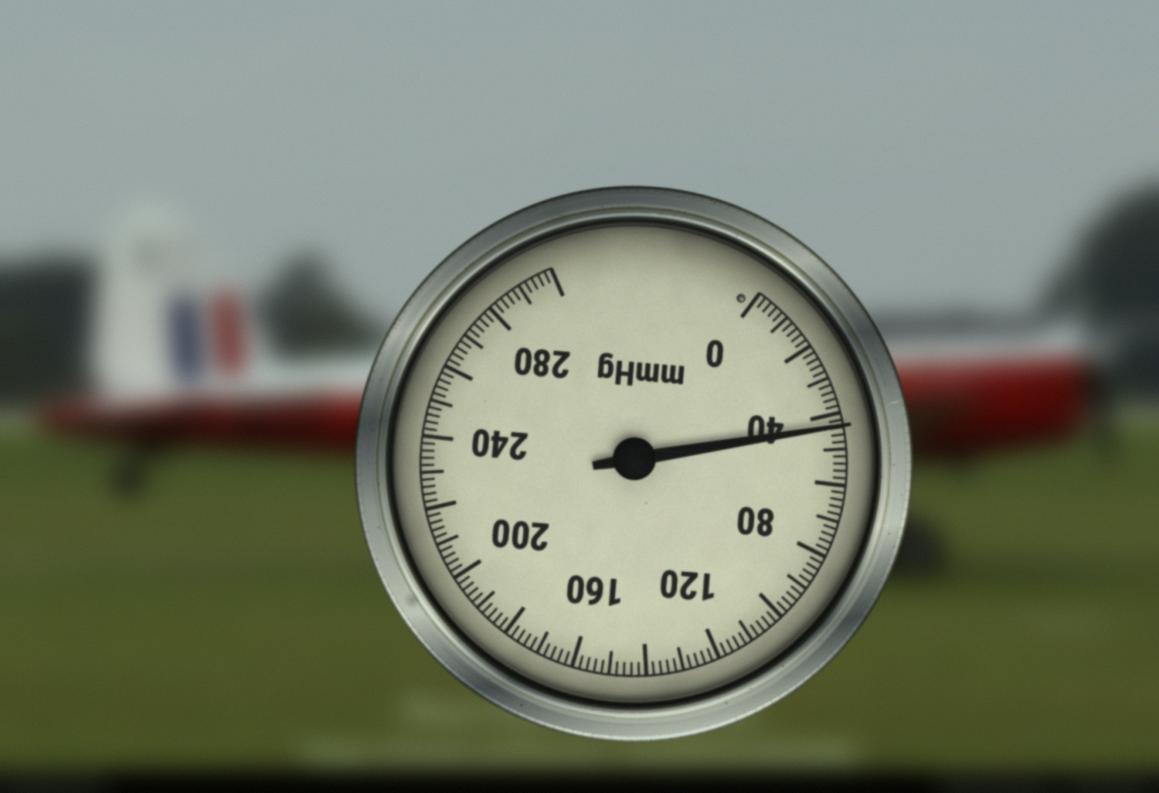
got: 44 mmHg
